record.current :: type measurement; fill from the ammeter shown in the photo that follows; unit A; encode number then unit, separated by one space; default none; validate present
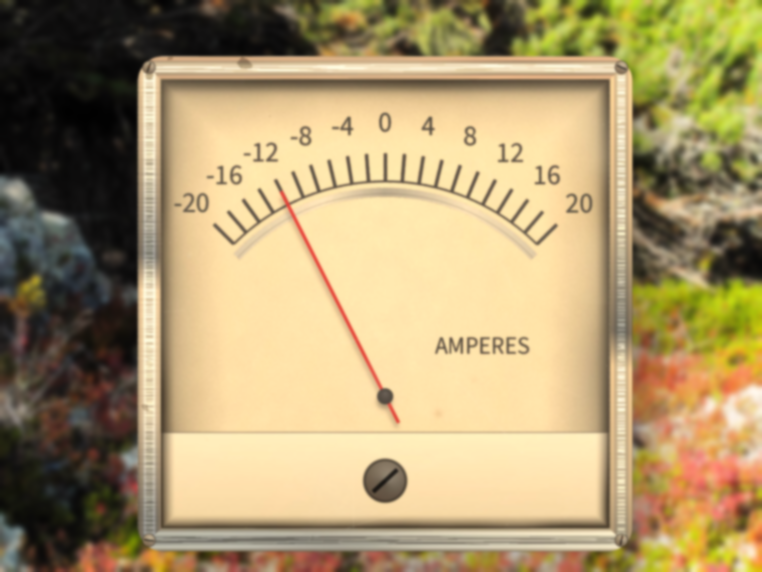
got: -12 A
